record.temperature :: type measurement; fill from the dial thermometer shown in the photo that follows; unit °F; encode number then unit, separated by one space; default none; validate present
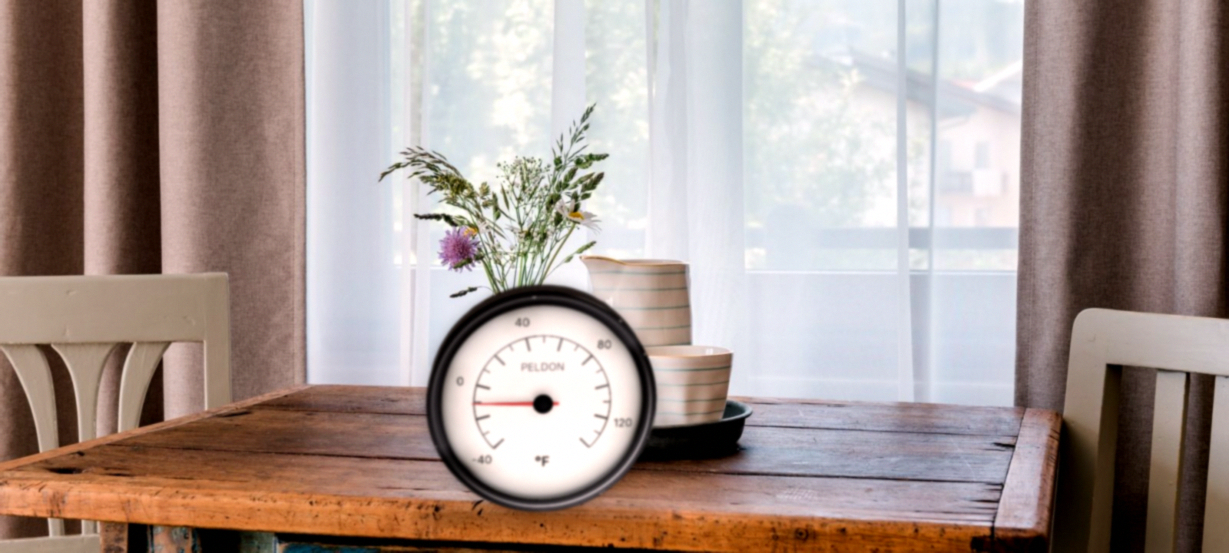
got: -10 °F
